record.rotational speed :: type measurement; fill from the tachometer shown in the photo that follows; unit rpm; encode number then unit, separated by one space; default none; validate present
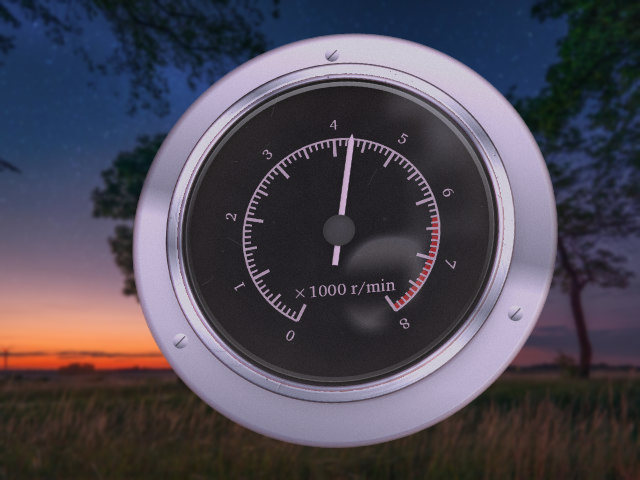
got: 4300 rpm
